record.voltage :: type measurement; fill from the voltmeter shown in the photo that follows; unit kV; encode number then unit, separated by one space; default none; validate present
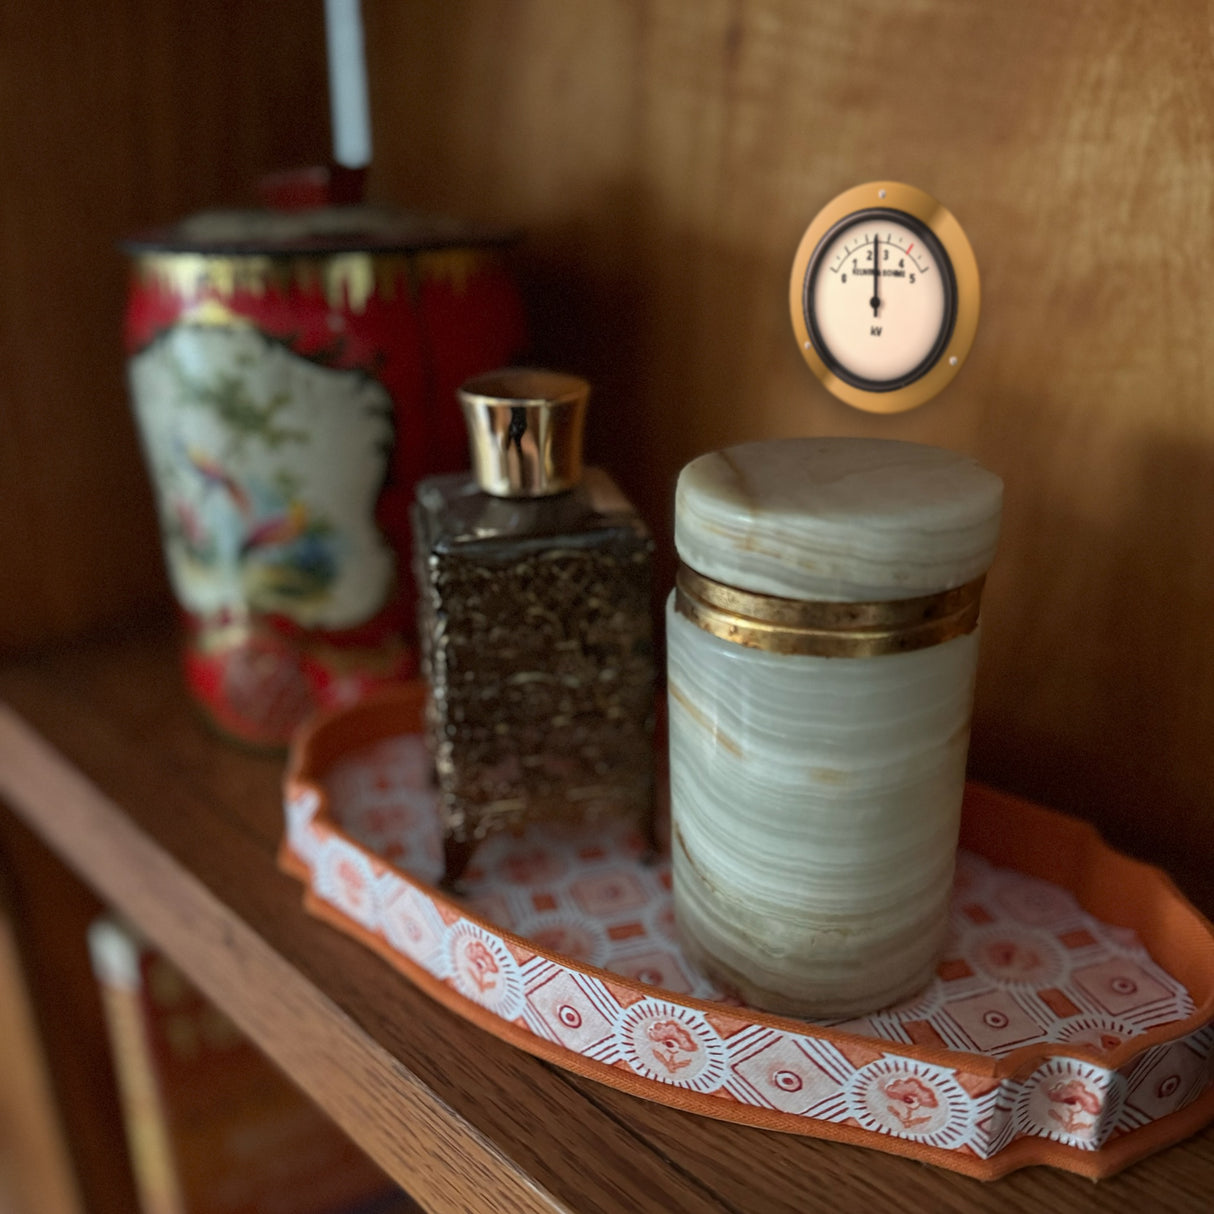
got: 2.5 kV
